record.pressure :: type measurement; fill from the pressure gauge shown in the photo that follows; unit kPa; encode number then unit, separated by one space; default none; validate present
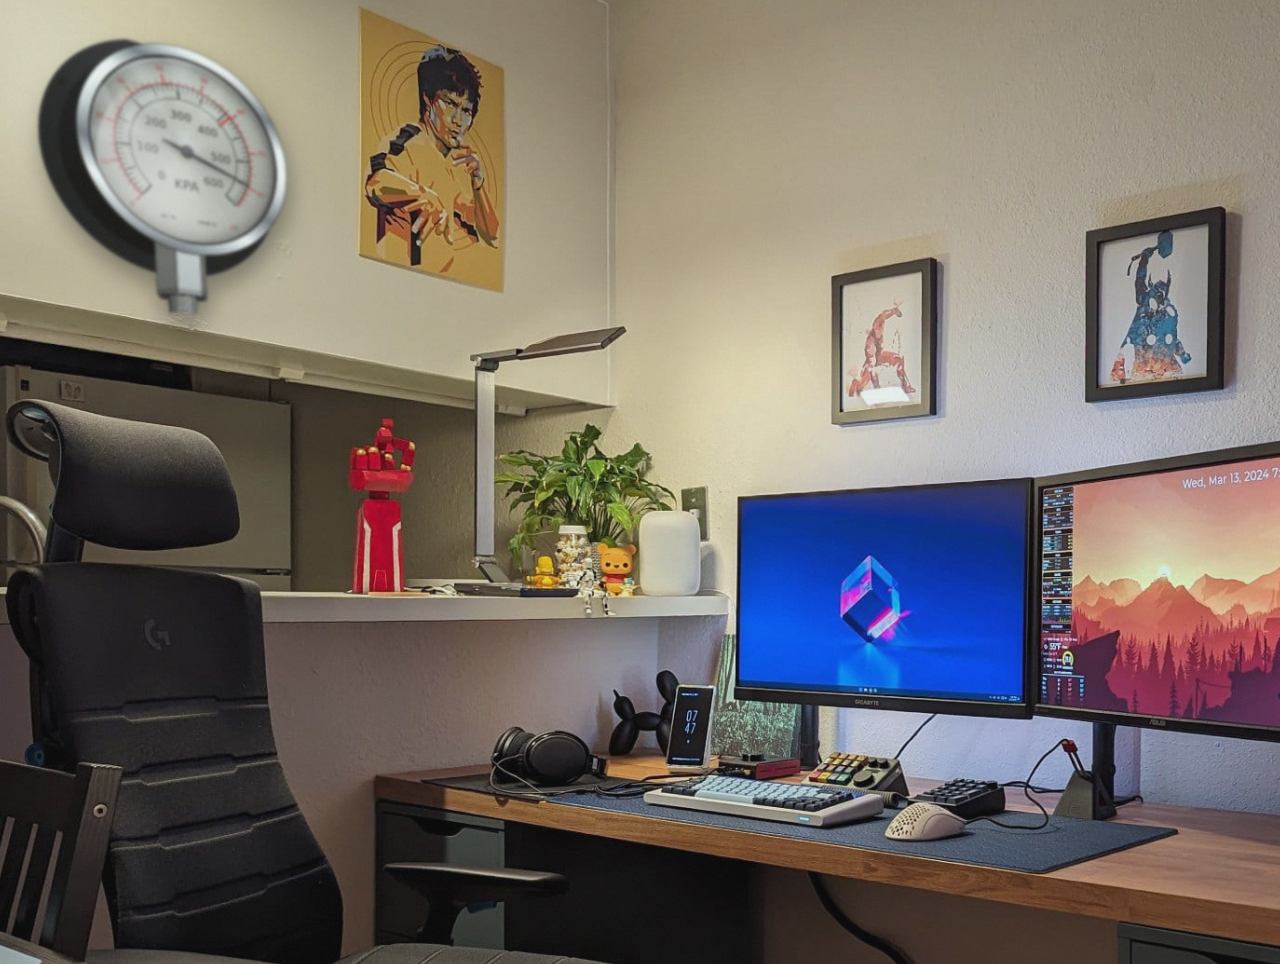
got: 550 kPa
